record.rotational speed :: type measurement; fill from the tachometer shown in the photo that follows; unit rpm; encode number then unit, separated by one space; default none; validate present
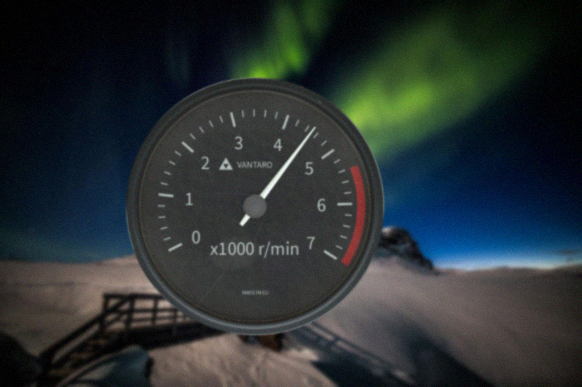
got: 4500 rpm
